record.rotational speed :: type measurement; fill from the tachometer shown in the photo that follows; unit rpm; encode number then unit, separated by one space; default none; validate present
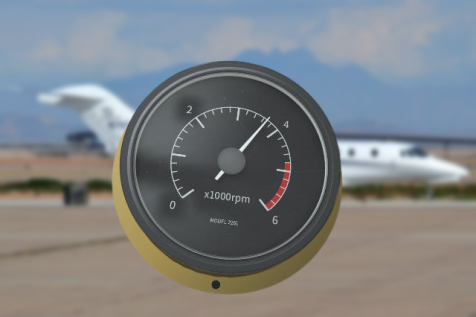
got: 3700 rpm
